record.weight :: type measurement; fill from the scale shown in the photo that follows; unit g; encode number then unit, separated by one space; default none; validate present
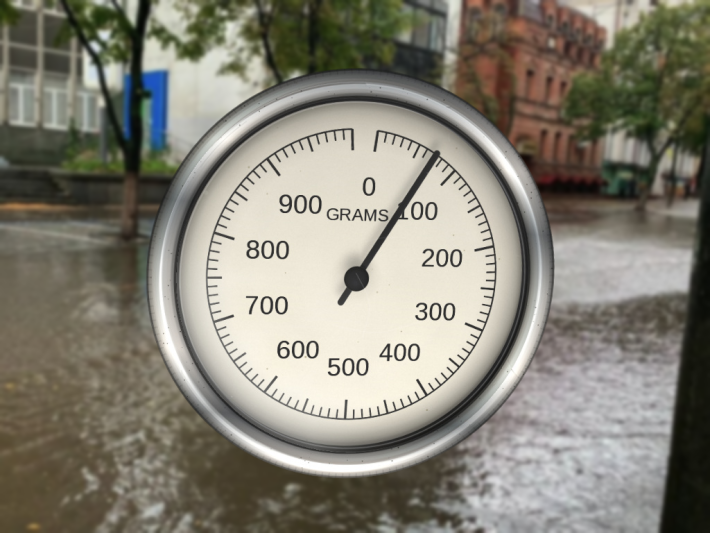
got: 70 g
